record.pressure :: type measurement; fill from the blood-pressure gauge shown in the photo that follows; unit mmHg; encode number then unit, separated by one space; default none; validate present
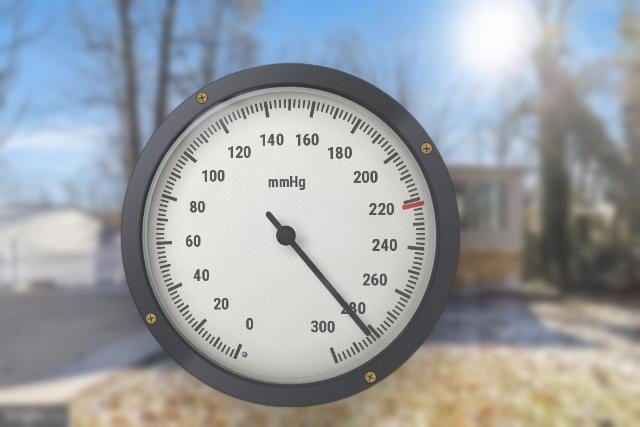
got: 282 mmHg
